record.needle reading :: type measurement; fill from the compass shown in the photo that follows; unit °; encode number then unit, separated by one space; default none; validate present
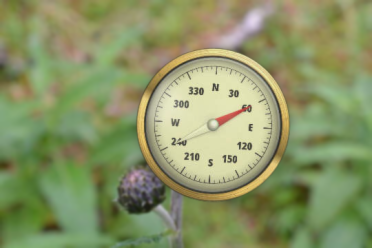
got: 60 °
